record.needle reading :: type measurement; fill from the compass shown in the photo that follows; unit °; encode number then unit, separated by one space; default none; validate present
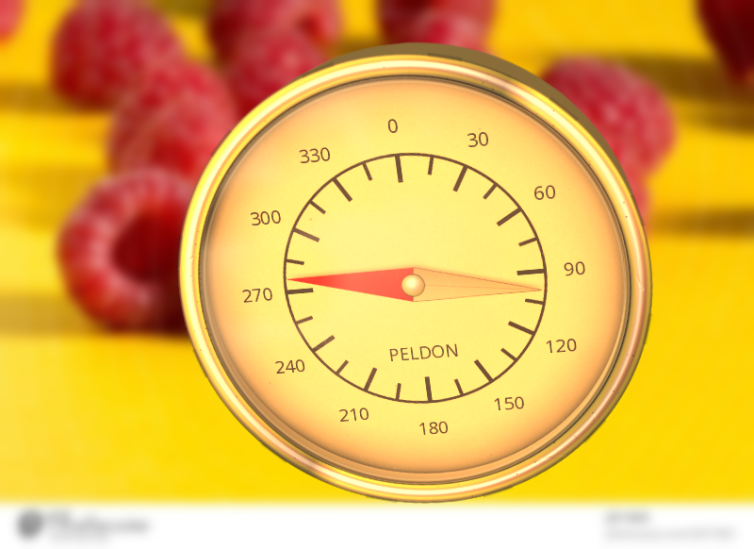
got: 277.5 °
